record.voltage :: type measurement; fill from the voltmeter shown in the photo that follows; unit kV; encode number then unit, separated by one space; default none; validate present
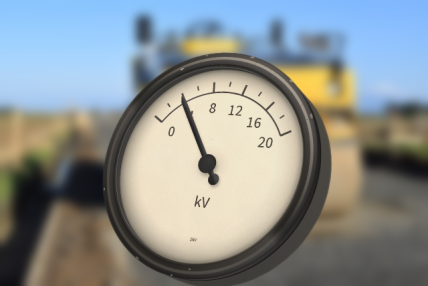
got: 4 kV
